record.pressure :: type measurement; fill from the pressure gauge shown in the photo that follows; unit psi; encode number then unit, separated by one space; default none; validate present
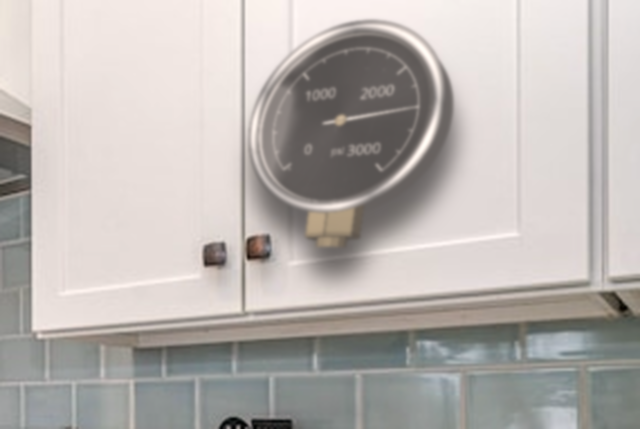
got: 2400 psi
